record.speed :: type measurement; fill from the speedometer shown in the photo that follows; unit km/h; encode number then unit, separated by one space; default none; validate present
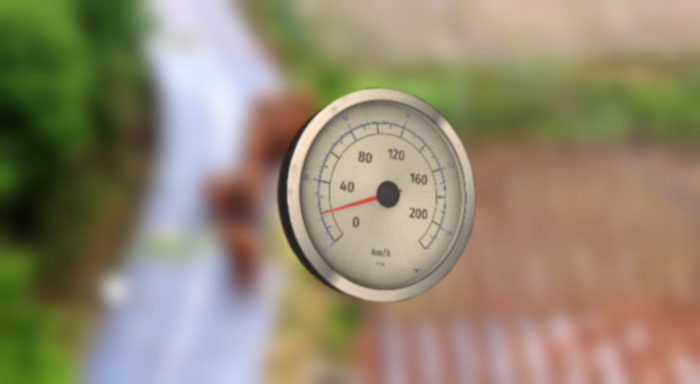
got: 20 km/h
